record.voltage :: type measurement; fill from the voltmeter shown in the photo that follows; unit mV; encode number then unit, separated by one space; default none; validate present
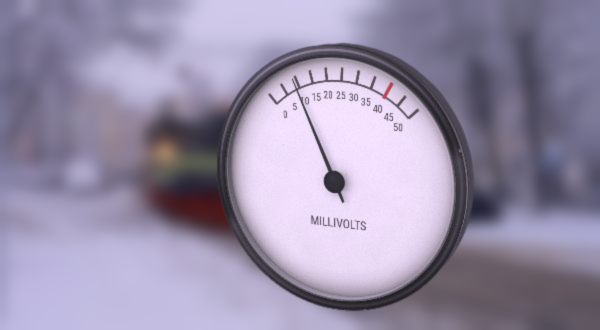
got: 10 mV
